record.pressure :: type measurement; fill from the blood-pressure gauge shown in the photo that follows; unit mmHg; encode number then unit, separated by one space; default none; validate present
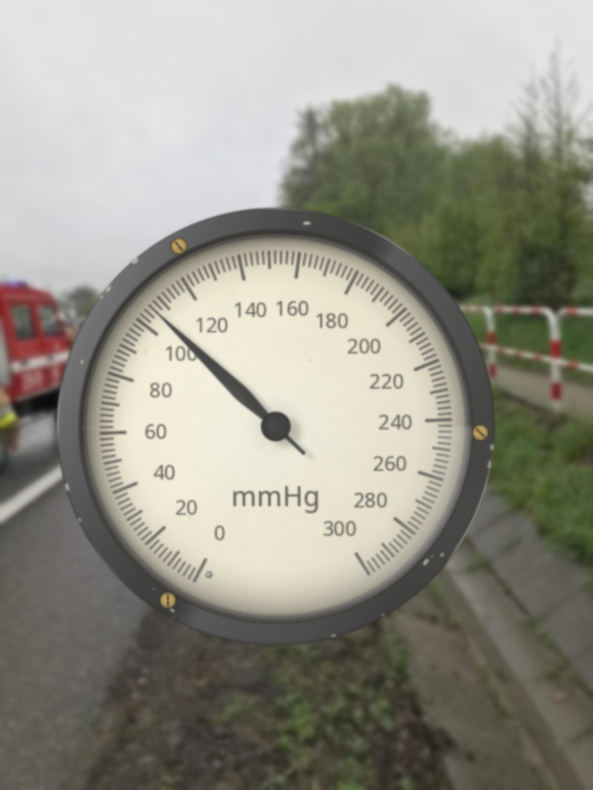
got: 106 mmHg
